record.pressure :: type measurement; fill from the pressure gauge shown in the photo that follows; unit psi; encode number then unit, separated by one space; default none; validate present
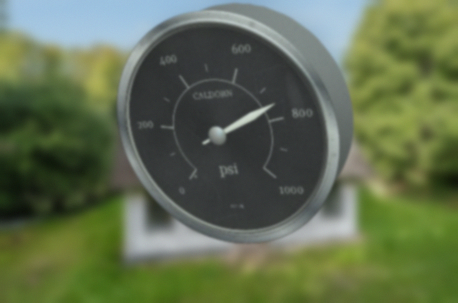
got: 750 psi
